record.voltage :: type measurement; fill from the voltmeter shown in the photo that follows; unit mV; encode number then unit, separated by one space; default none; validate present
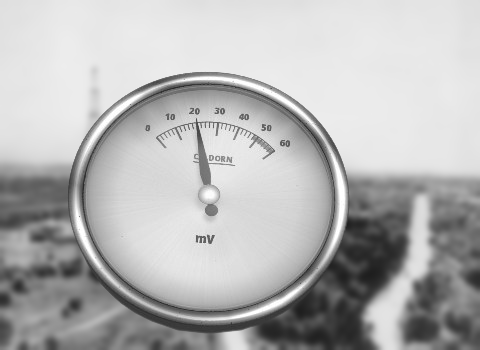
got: 20 mV
